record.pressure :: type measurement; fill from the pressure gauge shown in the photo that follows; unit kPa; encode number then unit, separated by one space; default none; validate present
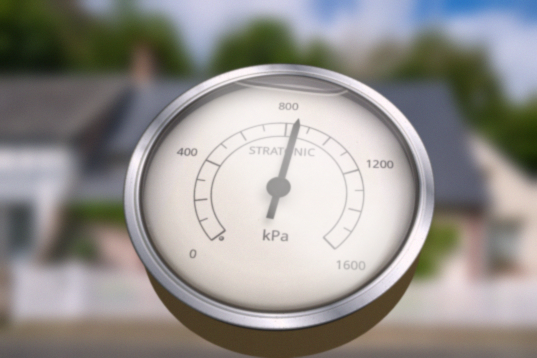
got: 850 kPa
